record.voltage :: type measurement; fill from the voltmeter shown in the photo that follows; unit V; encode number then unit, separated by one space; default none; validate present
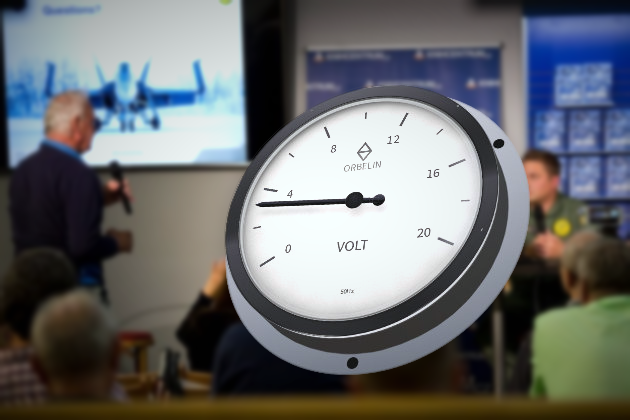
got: 3 V
